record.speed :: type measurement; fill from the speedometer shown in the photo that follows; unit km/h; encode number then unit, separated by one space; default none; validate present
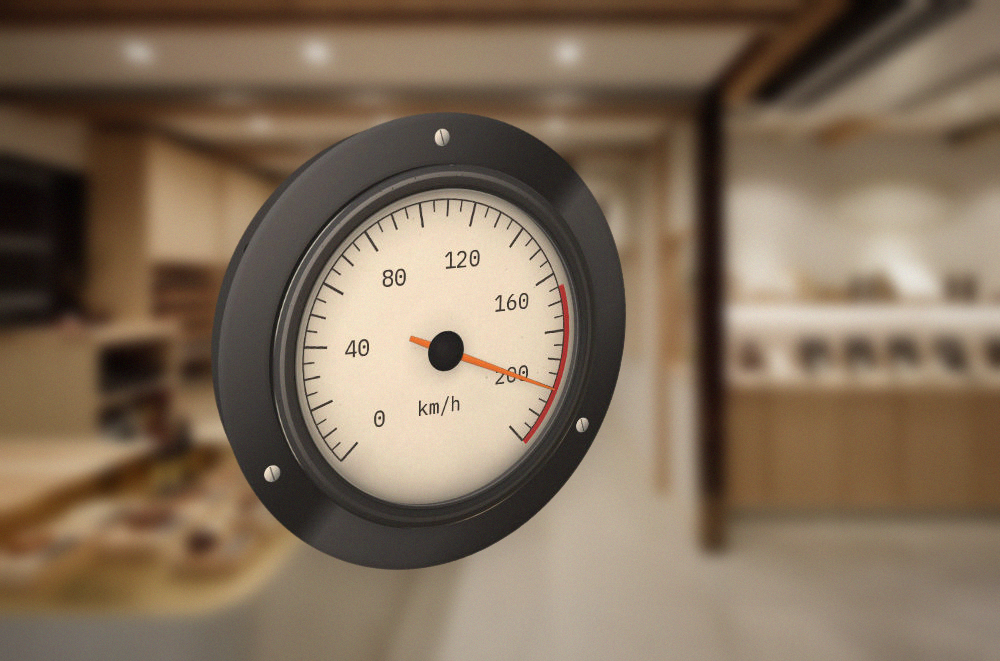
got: 200 km/h
